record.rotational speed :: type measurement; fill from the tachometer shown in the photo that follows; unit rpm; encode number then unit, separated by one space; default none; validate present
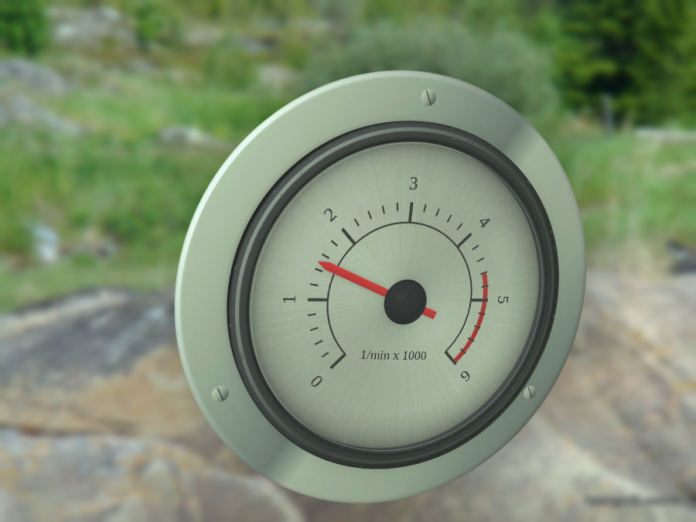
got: 1500 rpm
